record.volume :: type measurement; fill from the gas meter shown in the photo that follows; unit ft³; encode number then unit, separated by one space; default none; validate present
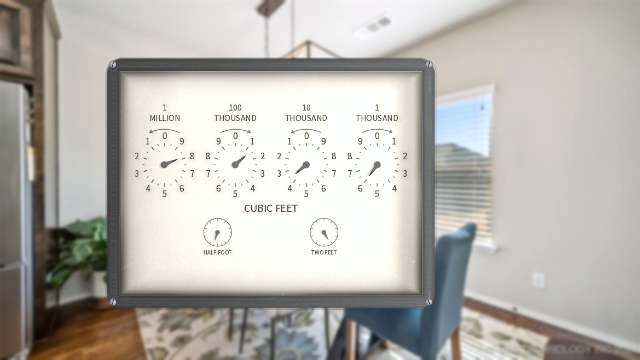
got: 813600 ft³
